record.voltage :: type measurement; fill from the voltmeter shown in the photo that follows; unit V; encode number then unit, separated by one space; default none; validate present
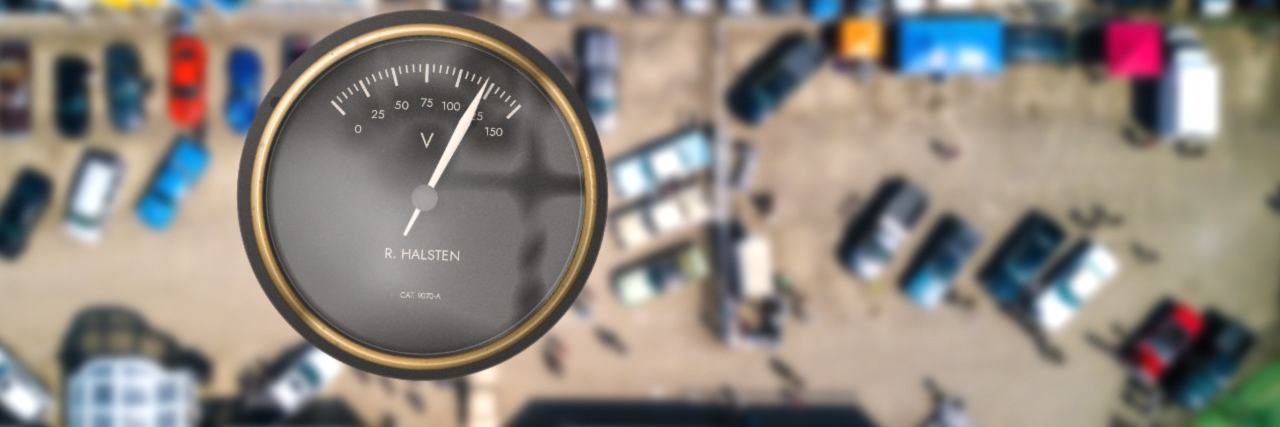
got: 120 V
